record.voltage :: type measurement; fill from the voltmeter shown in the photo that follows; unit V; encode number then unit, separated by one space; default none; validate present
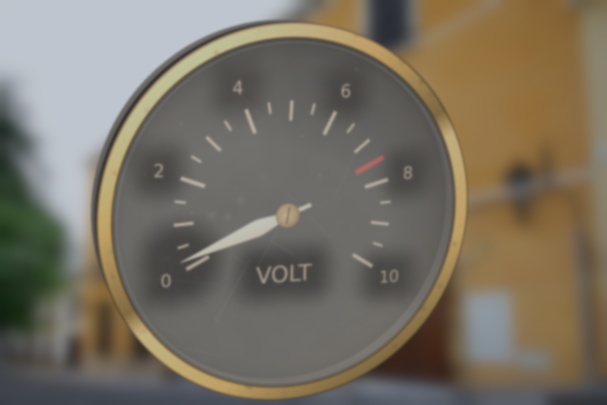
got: 0.25 V
